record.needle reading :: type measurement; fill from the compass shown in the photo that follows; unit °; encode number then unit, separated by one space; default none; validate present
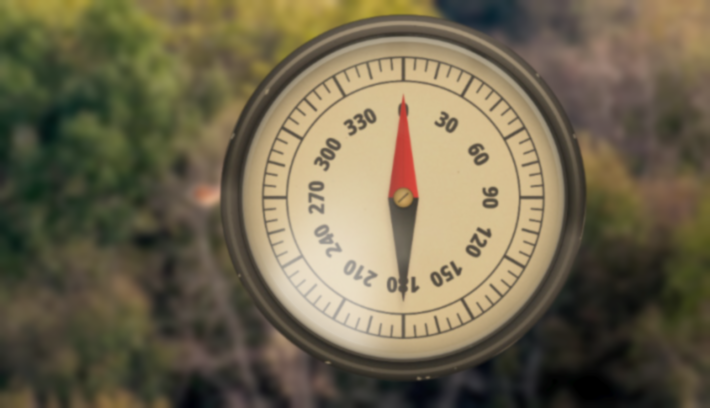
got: 0 °
